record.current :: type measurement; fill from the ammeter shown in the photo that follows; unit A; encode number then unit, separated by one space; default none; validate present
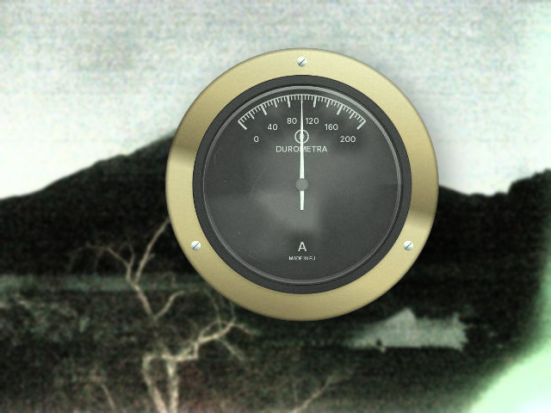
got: 100 A
